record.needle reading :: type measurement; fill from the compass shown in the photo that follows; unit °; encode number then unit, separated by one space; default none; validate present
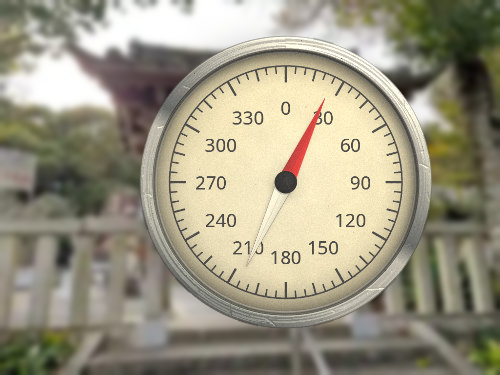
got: 25 °
